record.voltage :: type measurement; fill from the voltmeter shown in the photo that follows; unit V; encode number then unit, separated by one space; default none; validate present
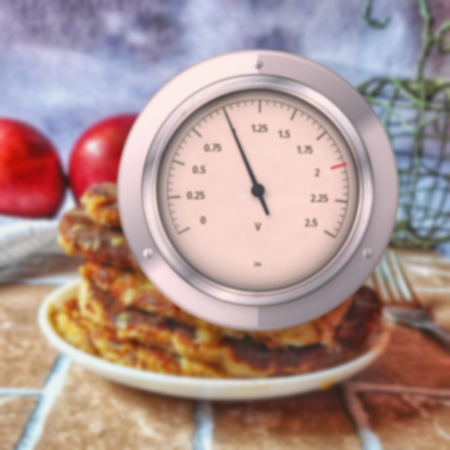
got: 1 V
